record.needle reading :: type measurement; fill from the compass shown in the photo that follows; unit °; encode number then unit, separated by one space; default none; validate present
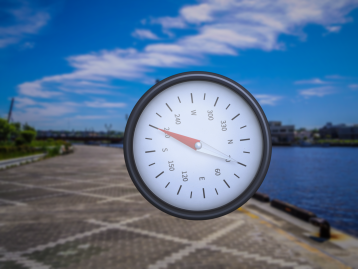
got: 210 °
